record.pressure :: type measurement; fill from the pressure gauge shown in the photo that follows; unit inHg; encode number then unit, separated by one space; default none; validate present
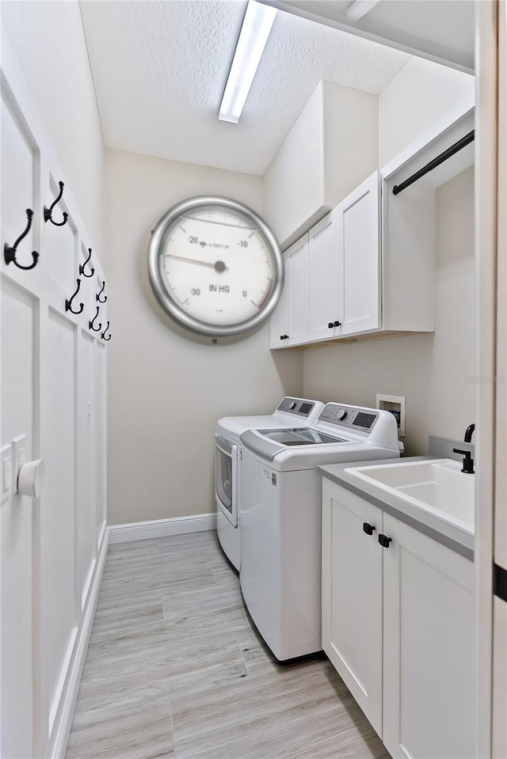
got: -24 inHg
